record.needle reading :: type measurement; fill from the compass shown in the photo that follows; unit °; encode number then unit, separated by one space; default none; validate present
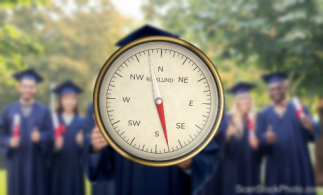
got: 165 °
